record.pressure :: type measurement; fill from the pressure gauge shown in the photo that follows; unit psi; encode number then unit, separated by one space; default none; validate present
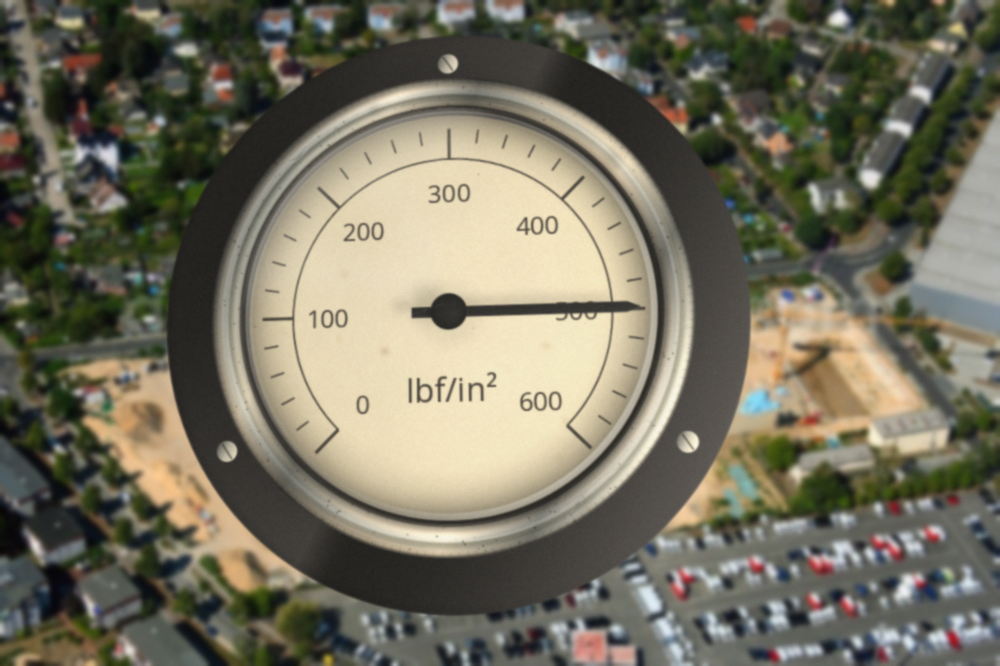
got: 500 psi
